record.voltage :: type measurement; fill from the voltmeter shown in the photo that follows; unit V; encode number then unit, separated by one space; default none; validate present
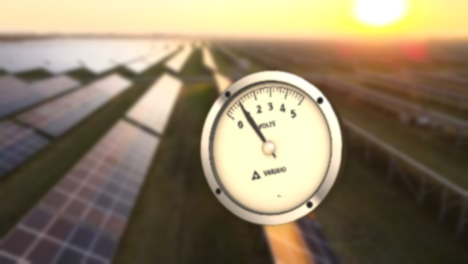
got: 1 V
